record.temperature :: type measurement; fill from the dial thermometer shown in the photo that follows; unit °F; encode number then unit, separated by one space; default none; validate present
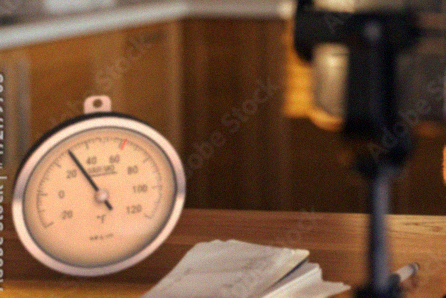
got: 30 °F
